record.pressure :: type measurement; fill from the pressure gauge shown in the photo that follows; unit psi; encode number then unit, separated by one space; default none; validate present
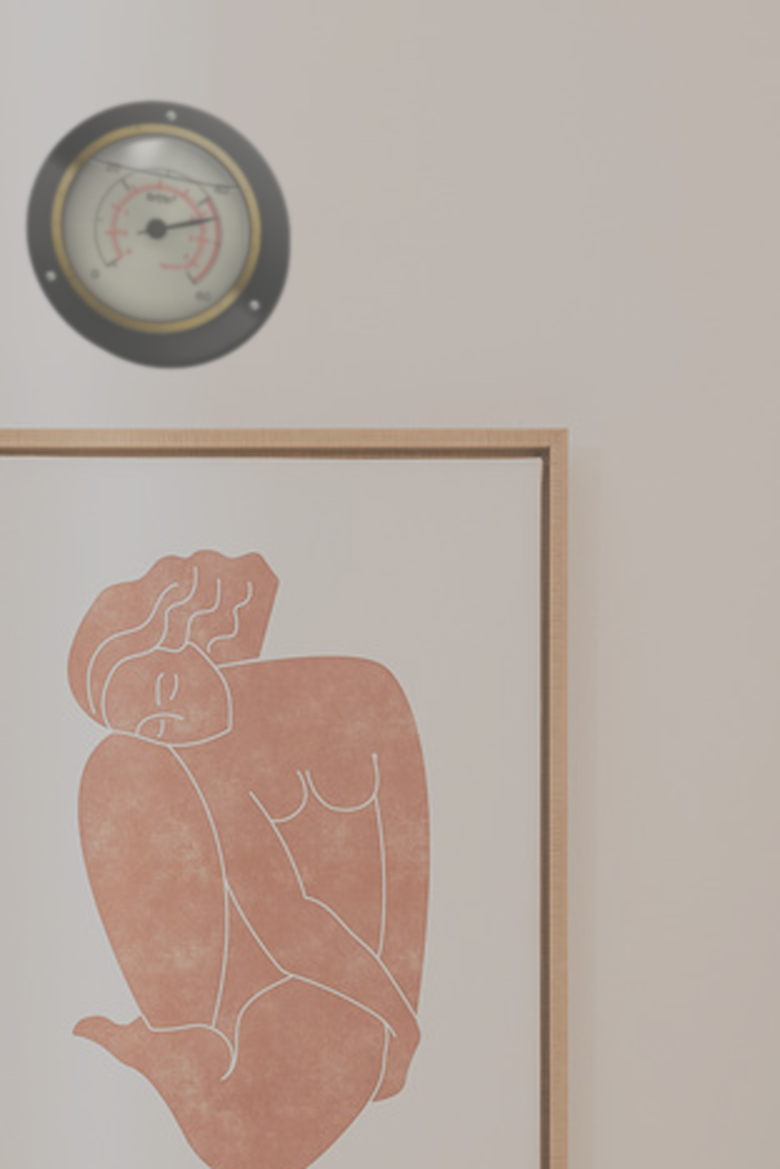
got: 45 psi
